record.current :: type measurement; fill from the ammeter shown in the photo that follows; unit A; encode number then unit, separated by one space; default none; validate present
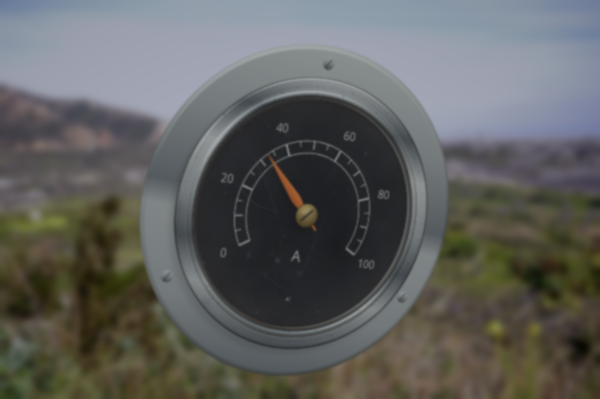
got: 32.5 A
